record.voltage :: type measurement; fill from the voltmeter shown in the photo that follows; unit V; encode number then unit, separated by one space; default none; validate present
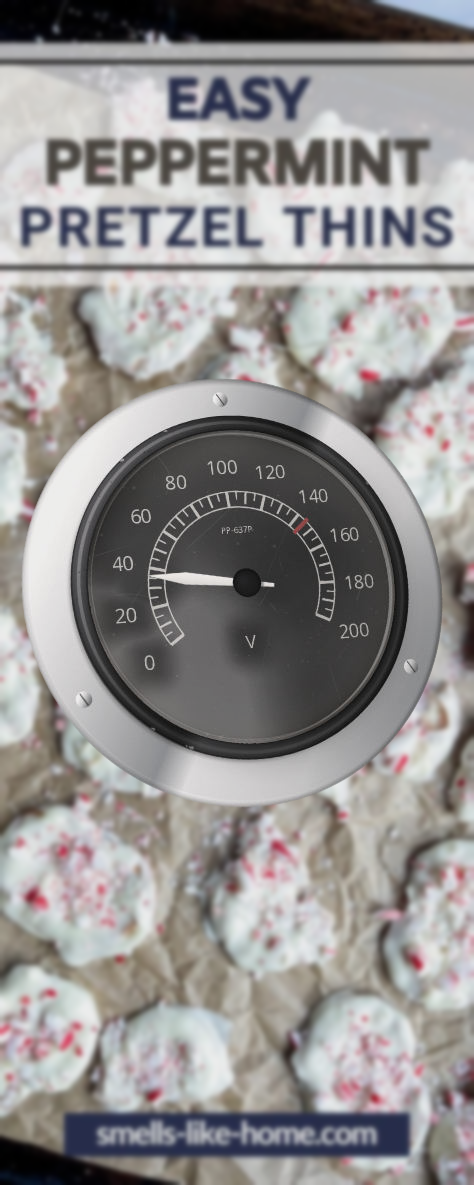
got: 35 V
